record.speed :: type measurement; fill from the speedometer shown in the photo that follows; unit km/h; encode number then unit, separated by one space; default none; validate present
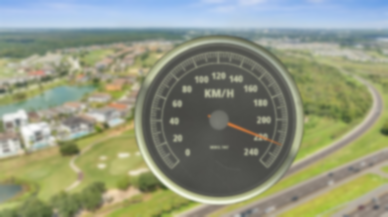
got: 220 km/h
